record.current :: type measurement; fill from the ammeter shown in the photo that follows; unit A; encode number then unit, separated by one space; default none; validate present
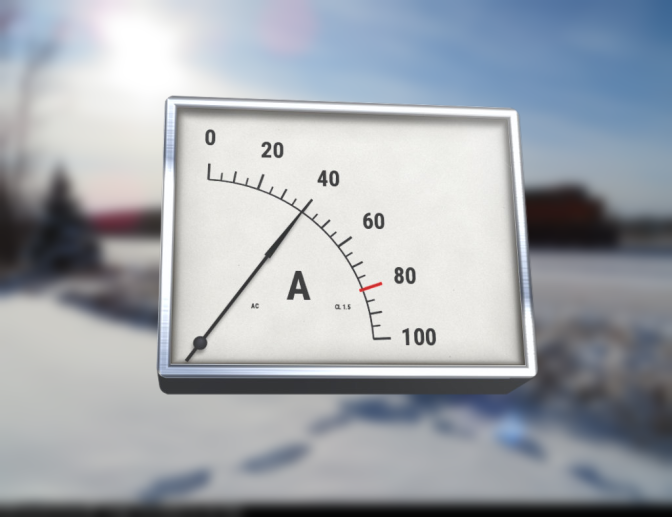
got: 40 A
